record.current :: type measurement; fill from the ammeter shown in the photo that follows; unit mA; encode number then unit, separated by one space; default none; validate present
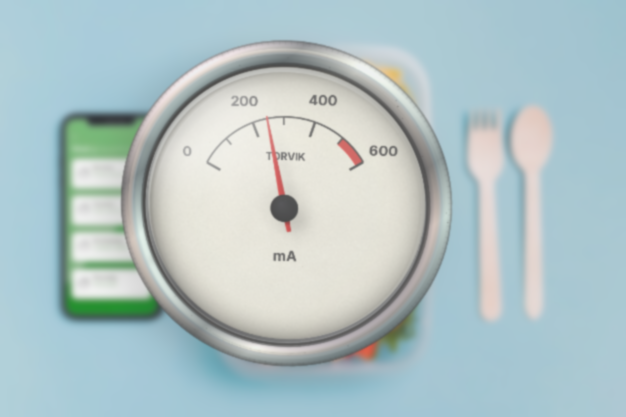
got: 250 mA
